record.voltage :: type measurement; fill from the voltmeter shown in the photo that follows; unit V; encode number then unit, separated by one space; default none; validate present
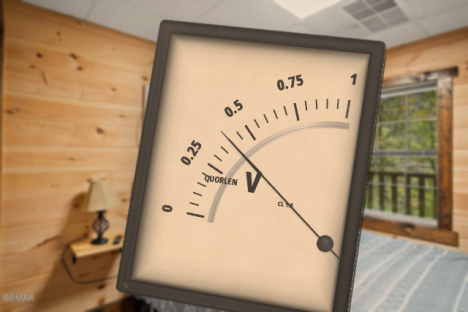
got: 0.4 V
